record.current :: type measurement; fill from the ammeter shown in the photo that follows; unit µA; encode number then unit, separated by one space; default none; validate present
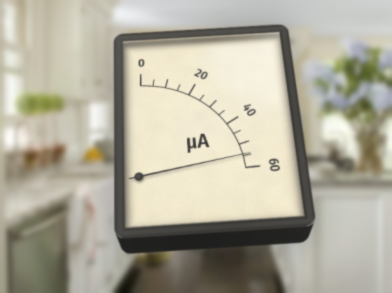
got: 55 µA
